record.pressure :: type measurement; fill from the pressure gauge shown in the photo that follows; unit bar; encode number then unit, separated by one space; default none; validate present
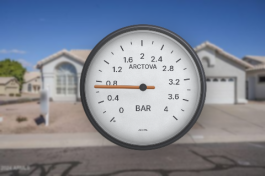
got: 0.7 bar
